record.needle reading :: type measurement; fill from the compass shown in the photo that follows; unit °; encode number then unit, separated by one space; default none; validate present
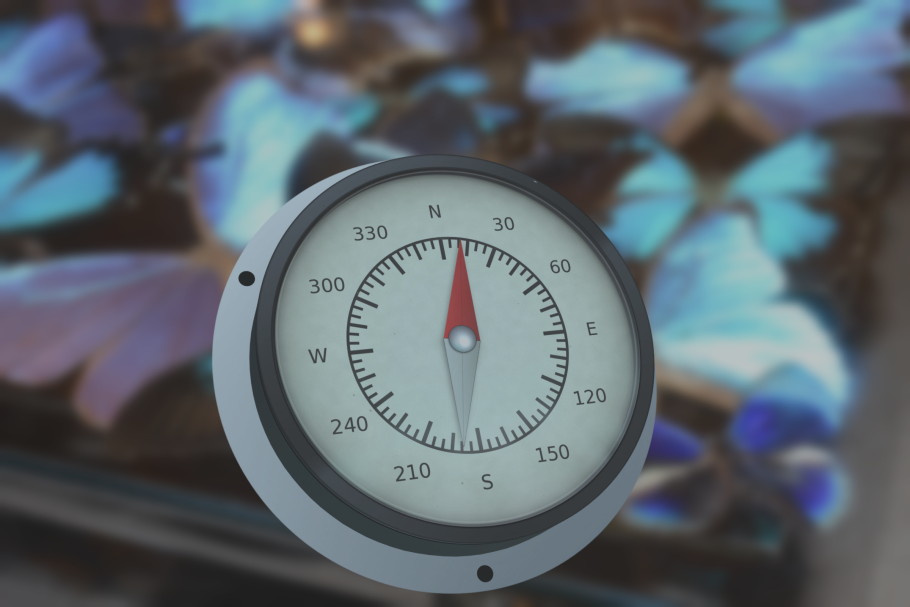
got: 10 °
